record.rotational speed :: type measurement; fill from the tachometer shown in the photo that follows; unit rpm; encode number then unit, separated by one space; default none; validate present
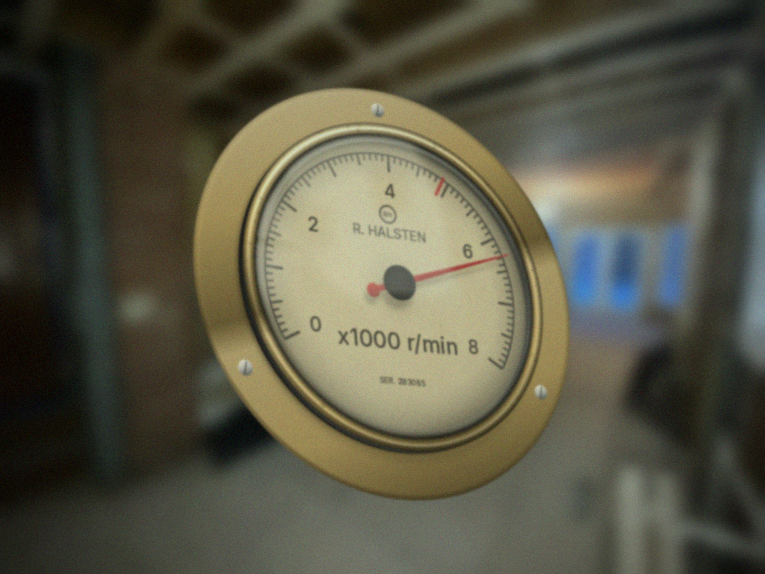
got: 6300 rpm
